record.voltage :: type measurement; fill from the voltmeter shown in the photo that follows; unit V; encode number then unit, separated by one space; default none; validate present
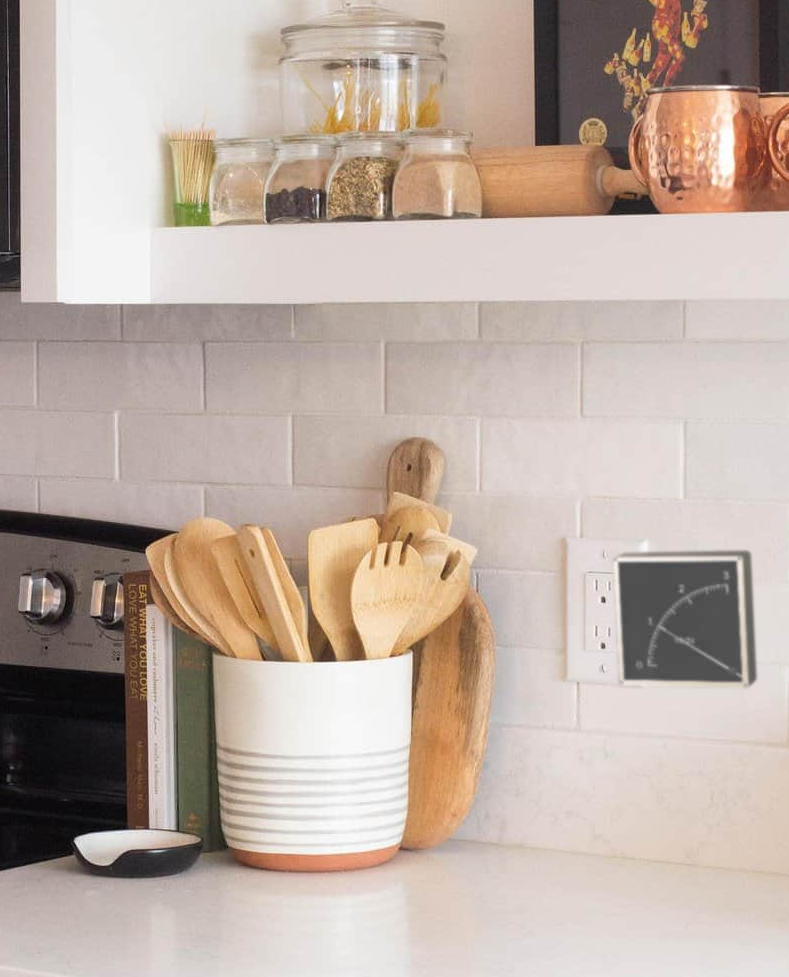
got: 1 V
